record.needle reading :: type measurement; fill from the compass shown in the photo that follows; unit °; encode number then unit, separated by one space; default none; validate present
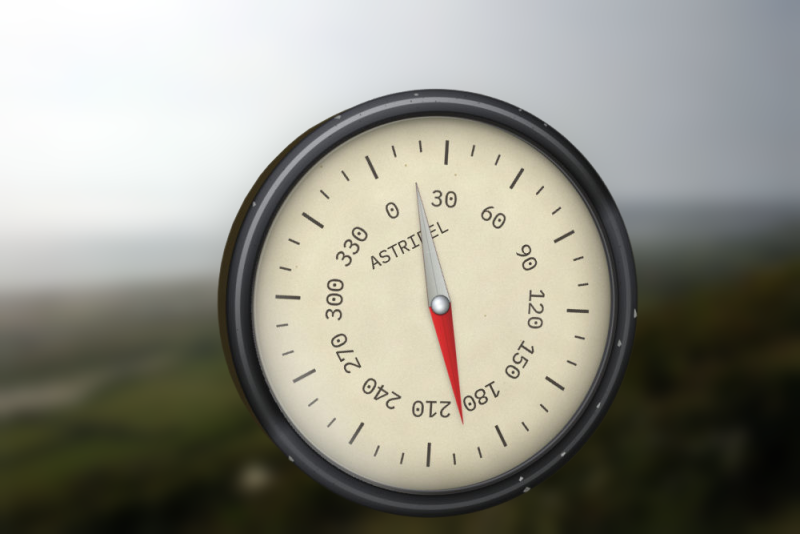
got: 195 °
